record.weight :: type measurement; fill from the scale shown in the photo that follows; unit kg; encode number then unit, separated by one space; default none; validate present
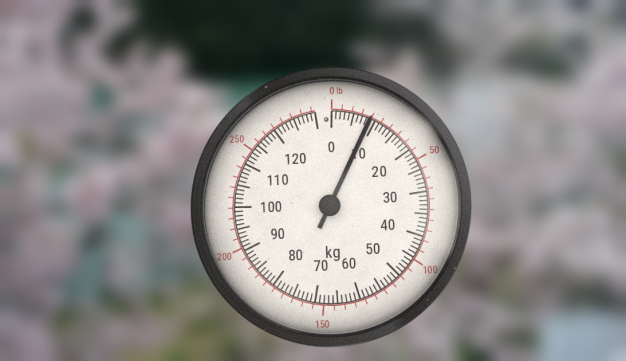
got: 9 kg
